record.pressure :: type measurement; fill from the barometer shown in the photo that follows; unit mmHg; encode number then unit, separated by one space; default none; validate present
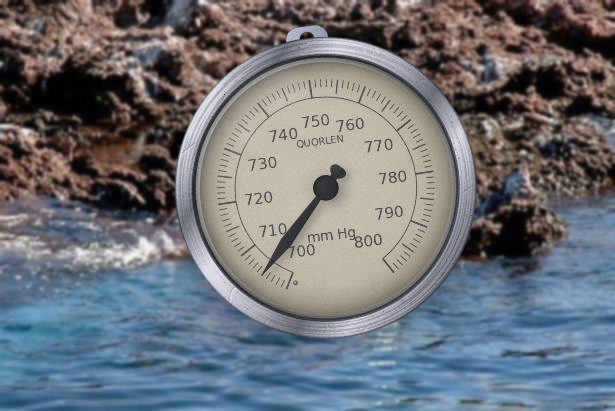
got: 705 mmHg
